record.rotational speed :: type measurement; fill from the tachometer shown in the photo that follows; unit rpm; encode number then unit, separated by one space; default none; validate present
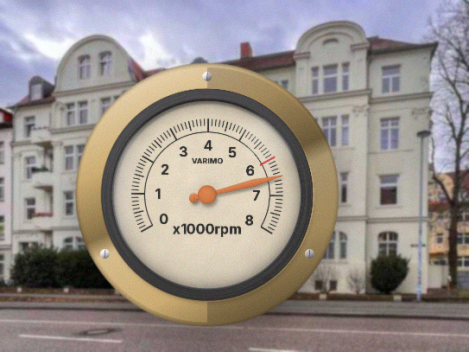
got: 6500 rpm
